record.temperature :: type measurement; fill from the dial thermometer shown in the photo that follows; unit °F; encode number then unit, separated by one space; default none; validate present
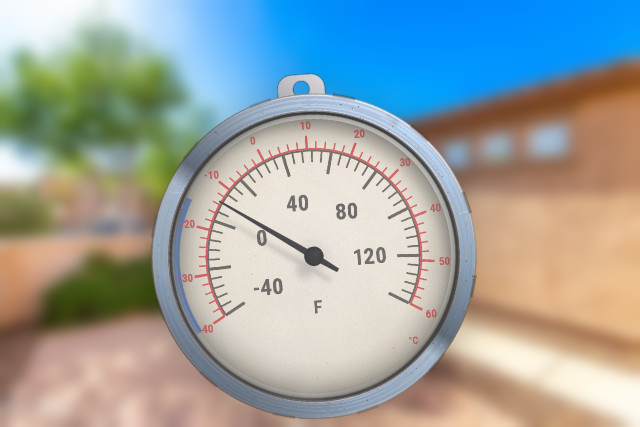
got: 8 °F
